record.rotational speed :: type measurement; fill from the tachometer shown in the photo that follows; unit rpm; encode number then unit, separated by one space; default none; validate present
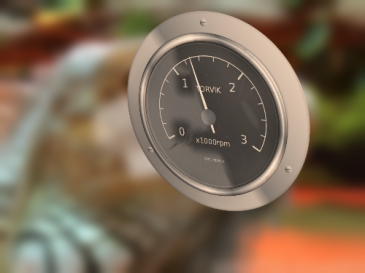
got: 1300 rpm
